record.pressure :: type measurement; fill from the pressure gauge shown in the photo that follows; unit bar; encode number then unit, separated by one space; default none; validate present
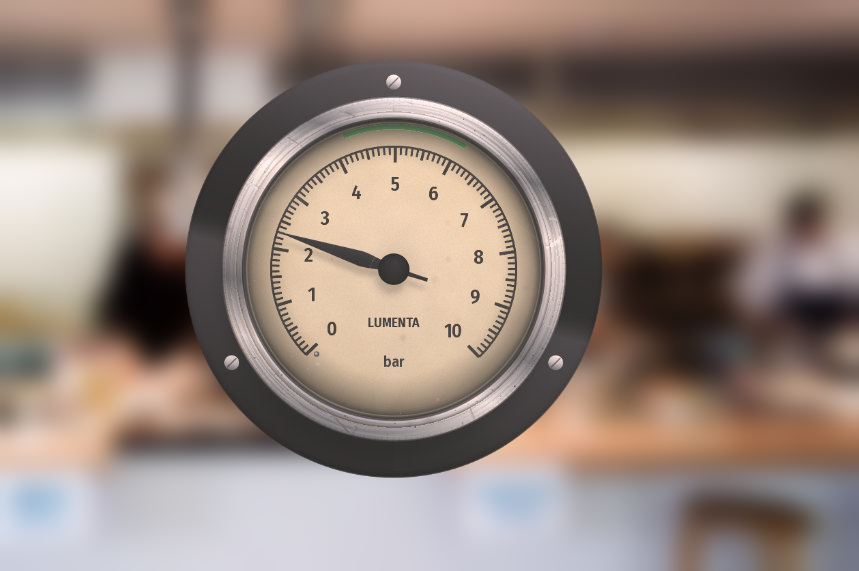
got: 2.3 bar
